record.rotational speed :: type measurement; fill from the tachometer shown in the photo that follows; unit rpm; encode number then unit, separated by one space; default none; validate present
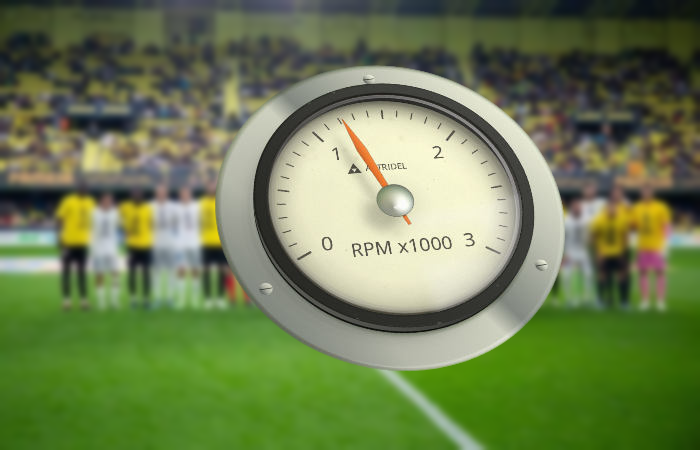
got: 1200 rpm
